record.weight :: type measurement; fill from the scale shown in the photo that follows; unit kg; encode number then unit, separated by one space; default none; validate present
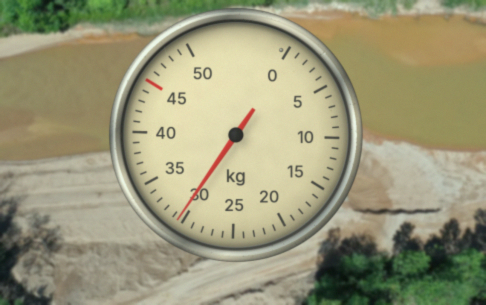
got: 30.5 kg
